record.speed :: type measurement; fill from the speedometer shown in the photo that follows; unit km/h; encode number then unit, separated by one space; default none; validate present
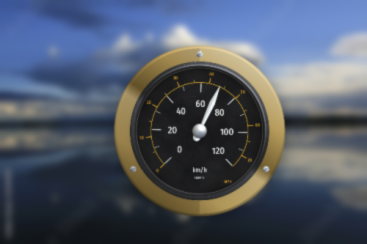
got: 70 km/h
